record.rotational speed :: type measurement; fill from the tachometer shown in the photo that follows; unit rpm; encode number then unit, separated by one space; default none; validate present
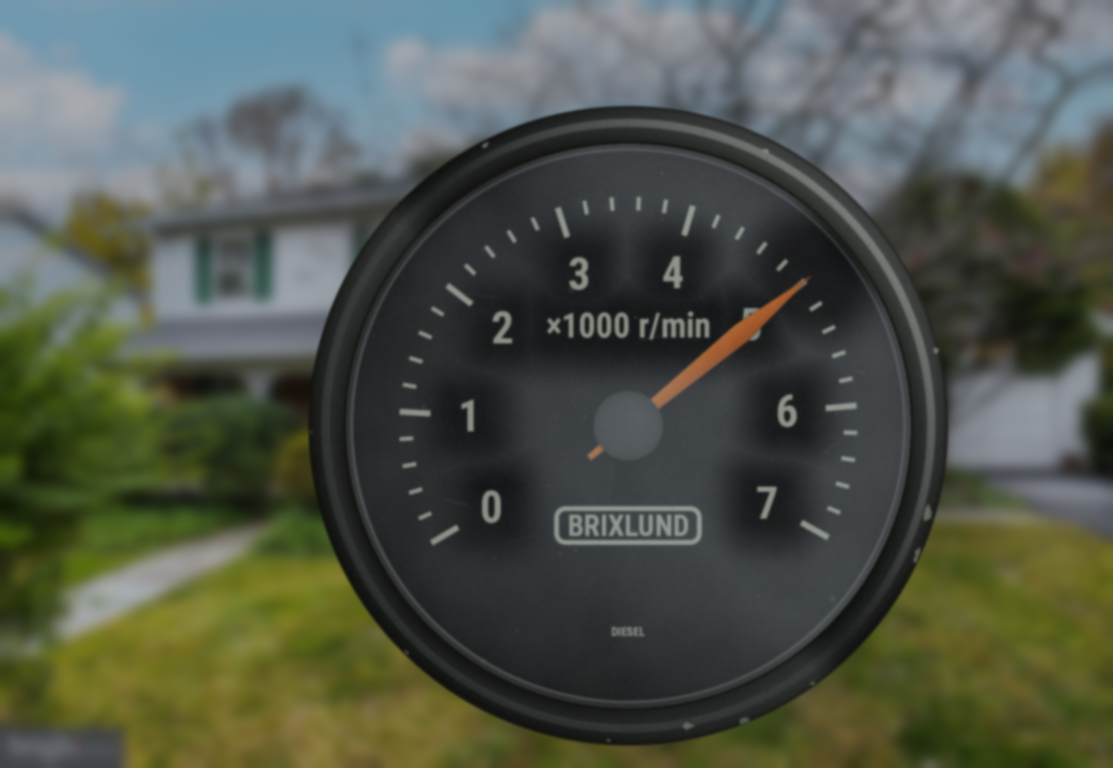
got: 5000 rpm
